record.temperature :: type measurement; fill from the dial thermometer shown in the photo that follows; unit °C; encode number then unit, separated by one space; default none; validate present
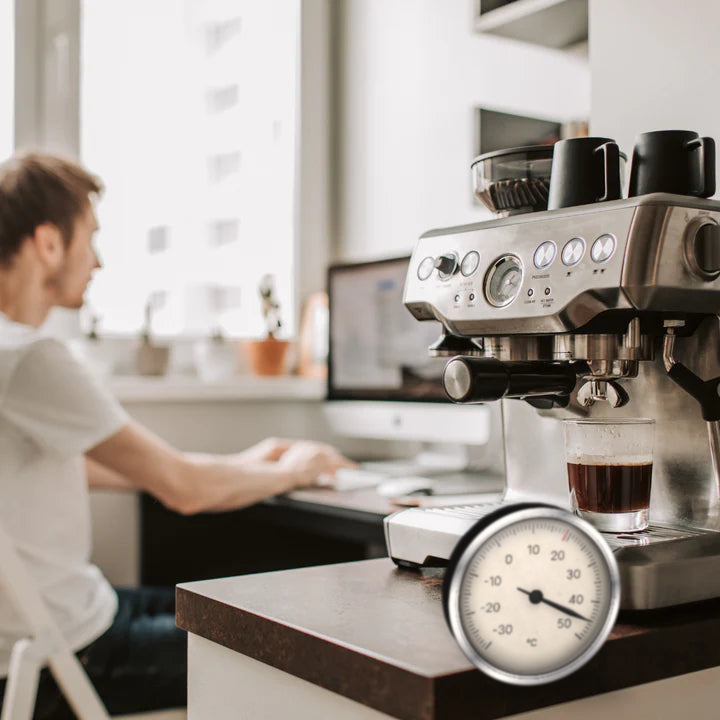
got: 45 °C
